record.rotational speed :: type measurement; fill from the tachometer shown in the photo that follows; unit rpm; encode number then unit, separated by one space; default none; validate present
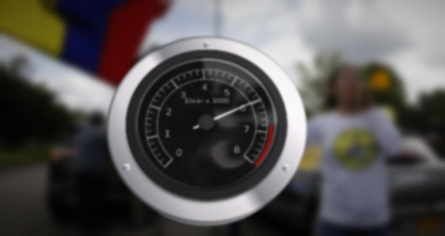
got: 6000 rpm
